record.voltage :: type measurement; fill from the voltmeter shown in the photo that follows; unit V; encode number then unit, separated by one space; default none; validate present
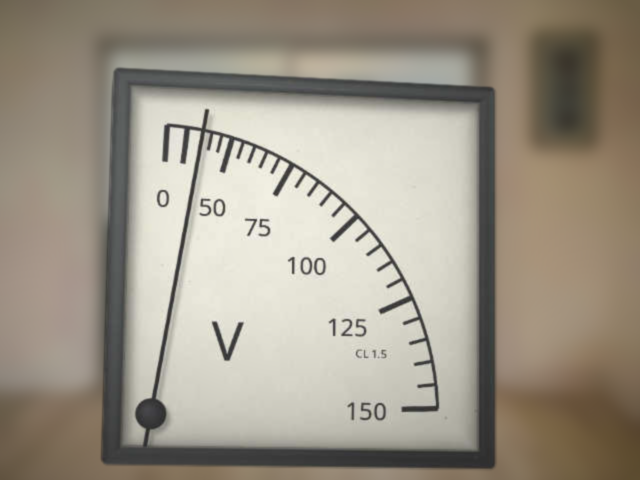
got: 35 V
